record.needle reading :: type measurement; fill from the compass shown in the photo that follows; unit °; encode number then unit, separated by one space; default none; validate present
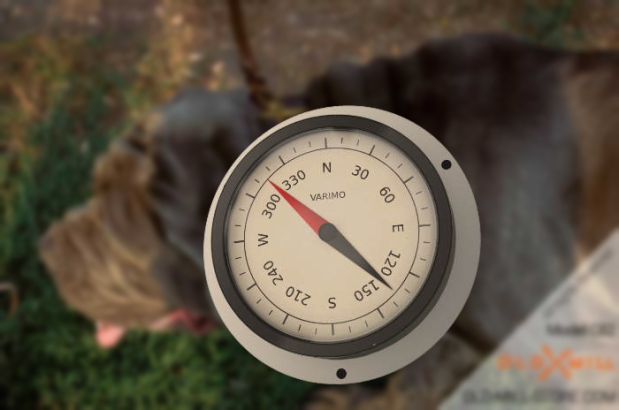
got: 315 °
